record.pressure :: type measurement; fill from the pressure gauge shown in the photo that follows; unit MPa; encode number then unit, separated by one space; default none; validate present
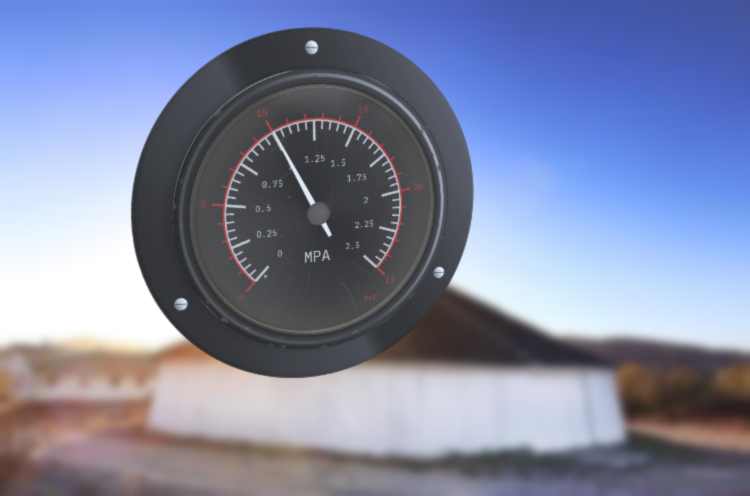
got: 1 MPa
